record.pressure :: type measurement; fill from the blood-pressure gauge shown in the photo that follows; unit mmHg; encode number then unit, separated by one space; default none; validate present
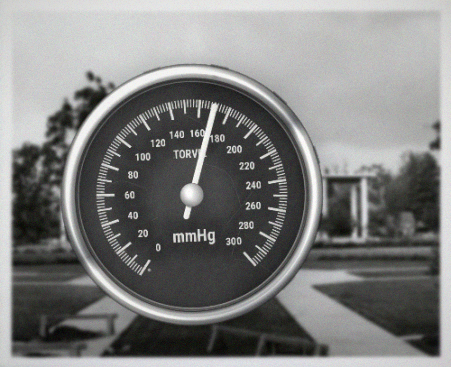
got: 170 mmHg
